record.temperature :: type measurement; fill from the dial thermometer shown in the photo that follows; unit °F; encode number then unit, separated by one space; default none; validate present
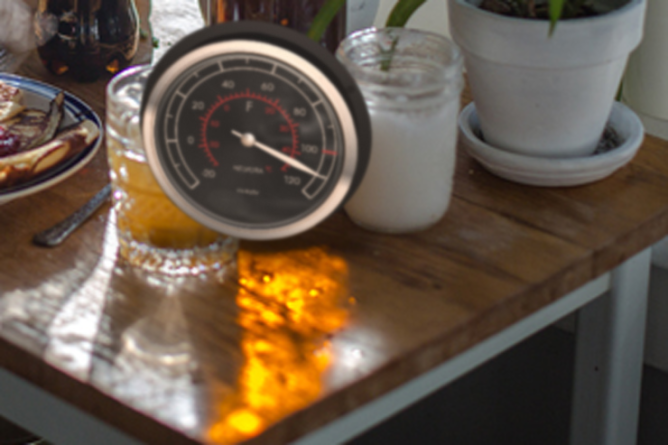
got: 110 °F
